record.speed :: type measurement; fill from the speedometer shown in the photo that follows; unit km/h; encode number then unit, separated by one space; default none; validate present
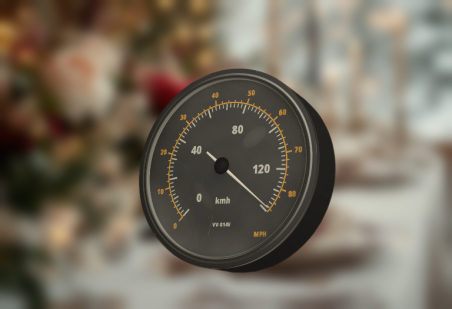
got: 138 km/h
